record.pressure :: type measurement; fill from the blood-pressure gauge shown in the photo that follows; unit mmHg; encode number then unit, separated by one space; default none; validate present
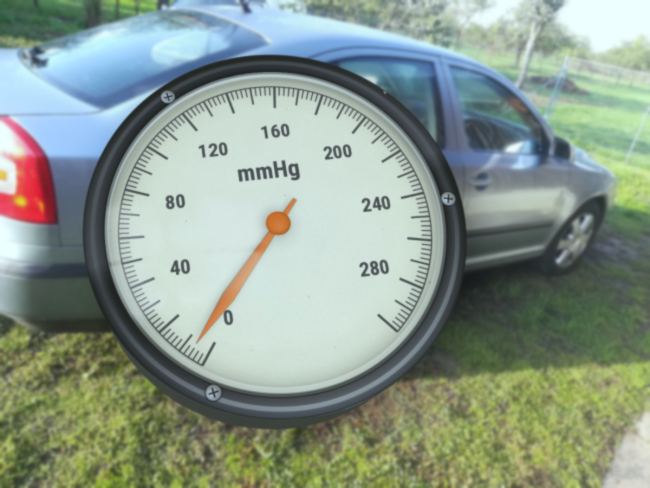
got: 6 mmHg
